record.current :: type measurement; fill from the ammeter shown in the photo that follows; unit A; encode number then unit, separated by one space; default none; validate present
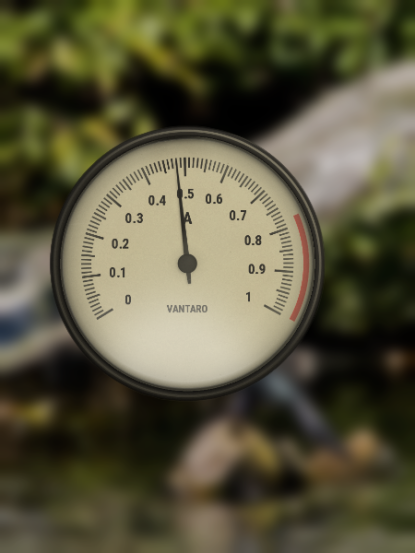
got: 0.48 A
